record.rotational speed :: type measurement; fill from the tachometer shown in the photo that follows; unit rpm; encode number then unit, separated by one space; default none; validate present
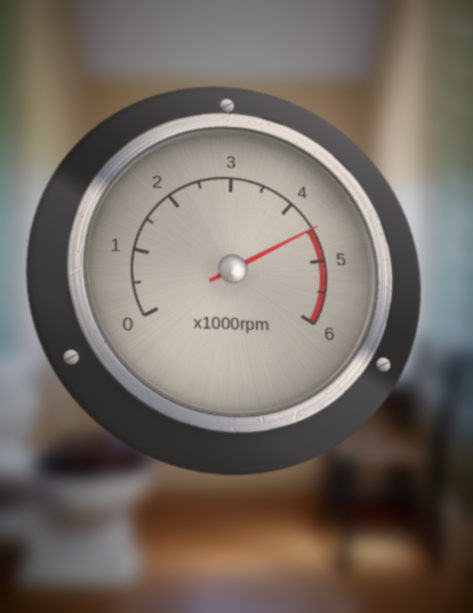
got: 4500 rpm
